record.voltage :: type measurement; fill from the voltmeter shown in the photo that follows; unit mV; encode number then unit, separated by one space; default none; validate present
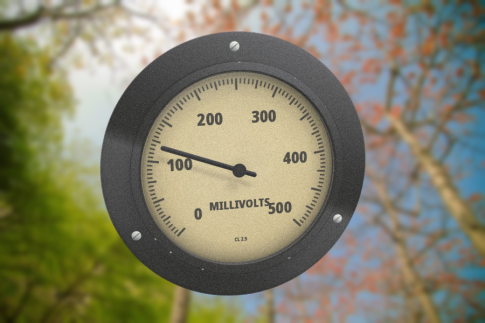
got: 120 mV
